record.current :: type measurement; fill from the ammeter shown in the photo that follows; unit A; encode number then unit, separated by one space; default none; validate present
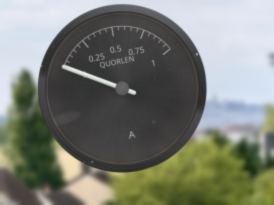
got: 0 A
